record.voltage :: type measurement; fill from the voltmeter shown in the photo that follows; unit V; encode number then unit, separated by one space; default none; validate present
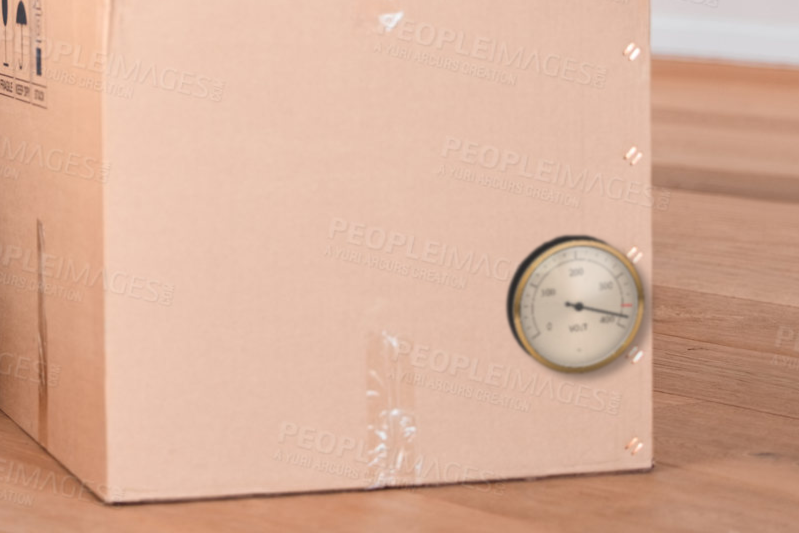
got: 380 V
